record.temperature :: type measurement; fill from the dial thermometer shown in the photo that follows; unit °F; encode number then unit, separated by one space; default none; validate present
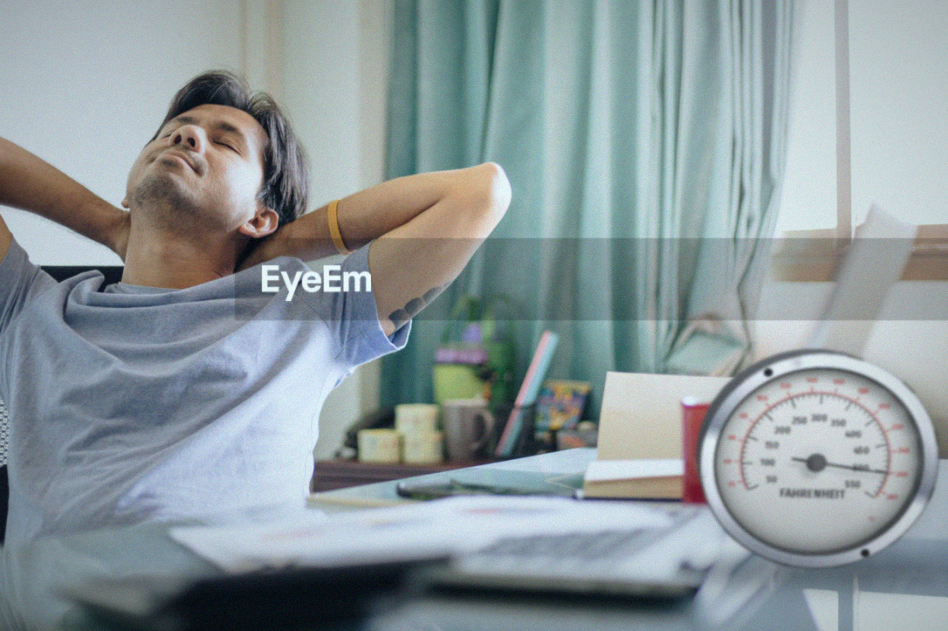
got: 500 °F
